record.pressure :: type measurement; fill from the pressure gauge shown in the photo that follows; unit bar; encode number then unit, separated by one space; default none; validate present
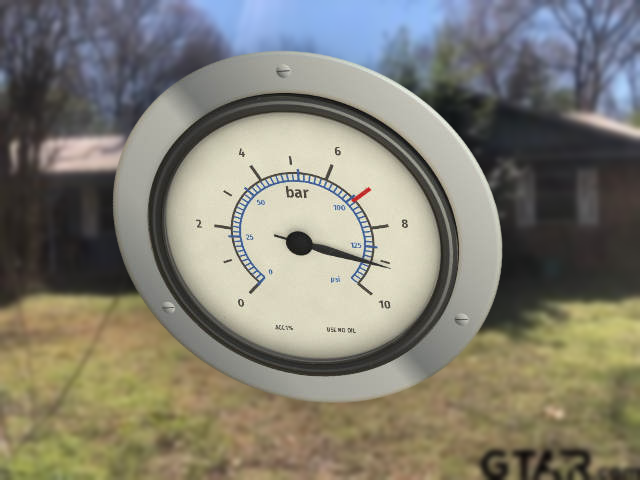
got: 9 bar
